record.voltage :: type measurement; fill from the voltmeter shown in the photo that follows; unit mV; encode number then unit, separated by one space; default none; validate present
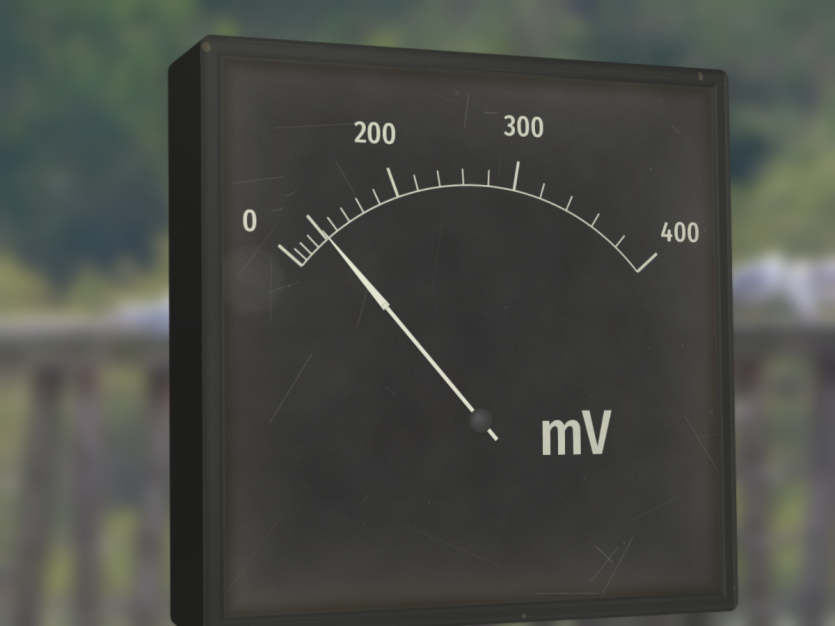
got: 100 mV
